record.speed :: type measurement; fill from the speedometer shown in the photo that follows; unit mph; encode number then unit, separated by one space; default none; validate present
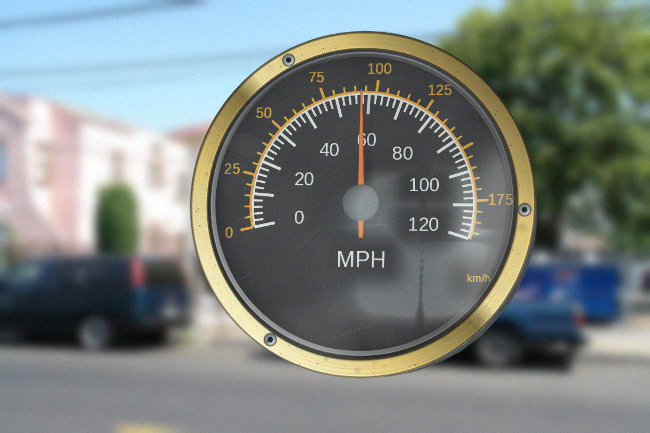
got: 58 mph
